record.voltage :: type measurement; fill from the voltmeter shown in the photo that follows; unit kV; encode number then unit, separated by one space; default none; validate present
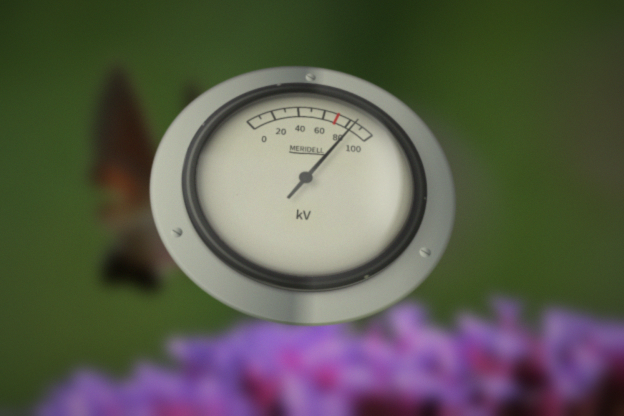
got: 85 kV
